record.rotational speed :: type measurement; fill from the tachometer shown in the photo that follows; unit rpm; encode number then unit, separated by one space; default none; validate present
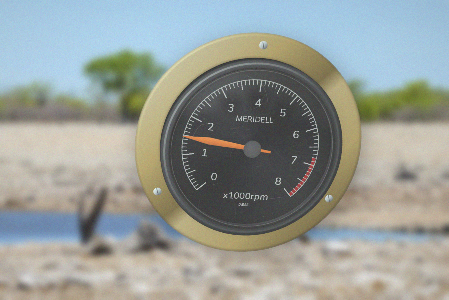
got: 1500 rpm
